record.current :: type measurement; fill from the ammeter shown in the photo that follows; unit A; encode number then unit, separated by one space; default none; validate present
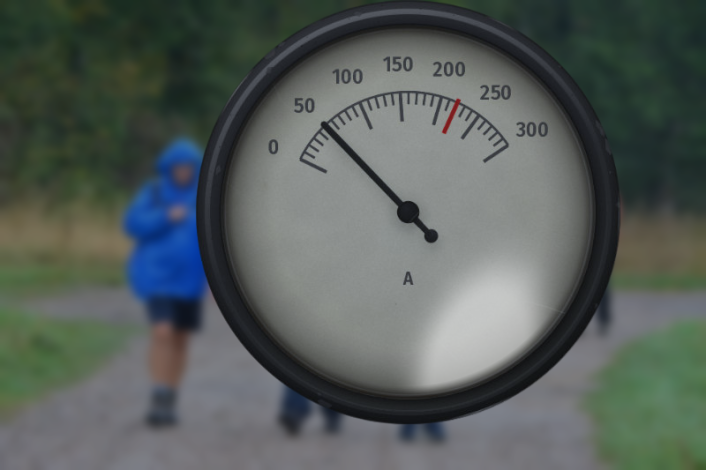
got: 50 A
